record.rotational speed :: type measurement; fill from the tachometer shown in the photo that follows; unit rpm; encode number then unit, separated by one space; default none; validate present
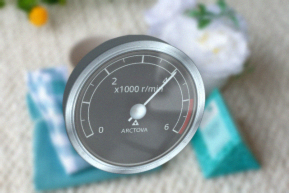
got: 4000 rpm
